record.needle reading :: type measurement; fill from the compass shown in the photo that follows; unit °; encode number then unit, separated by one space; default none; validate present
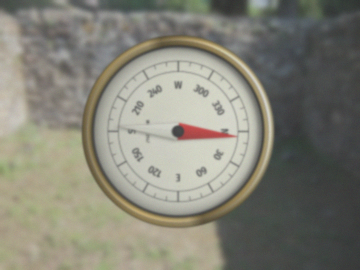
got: 5 °
